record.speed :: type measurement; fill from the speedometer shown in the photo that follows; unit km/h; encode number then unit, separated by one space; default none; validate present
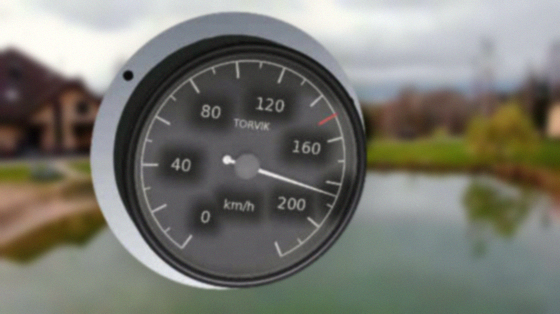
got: 185 km/h
